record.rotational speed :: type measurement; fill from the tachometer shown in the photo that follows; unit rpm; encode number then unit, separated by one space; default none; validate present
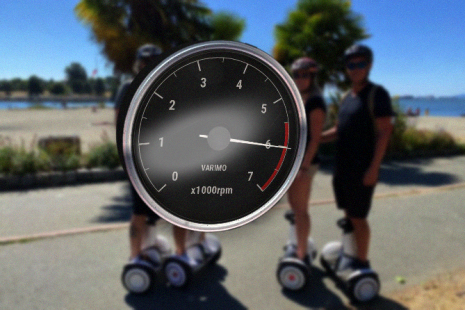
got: 6000 rpm
